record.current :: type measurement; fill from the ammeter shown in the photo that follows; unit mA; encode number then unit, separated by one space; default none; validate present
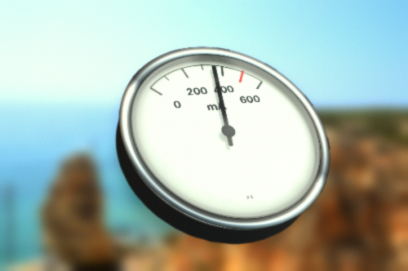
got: 350 mA
